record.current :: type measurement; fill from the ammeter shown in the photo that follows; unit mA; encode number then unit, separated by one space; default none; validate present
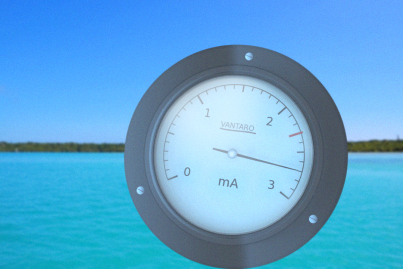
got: 2.7 mA
